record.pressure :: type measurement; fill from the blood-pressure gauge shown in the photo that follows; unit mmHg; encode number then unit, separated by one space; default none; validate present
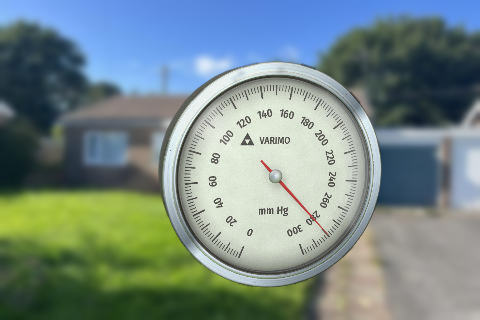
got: 280 mmHg
